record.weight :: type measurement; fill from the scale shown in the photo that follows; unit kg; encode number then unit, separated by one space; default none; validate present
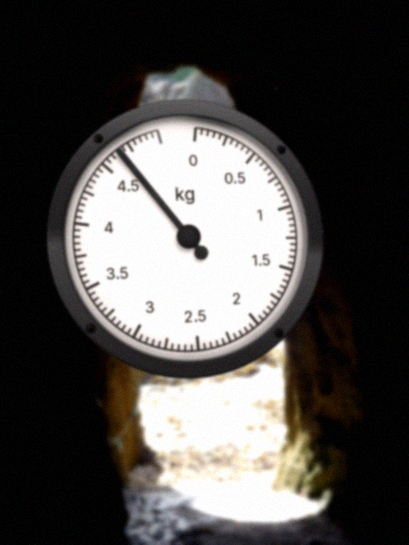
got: 4.65 kg
